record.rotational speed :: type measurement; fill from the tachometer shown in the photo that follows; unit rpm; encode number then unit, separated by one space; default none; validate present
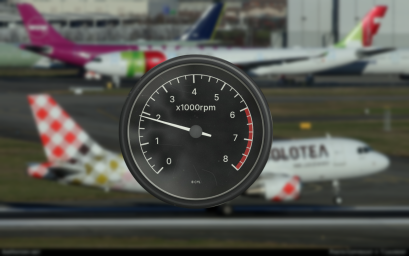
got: 1875 rpm
